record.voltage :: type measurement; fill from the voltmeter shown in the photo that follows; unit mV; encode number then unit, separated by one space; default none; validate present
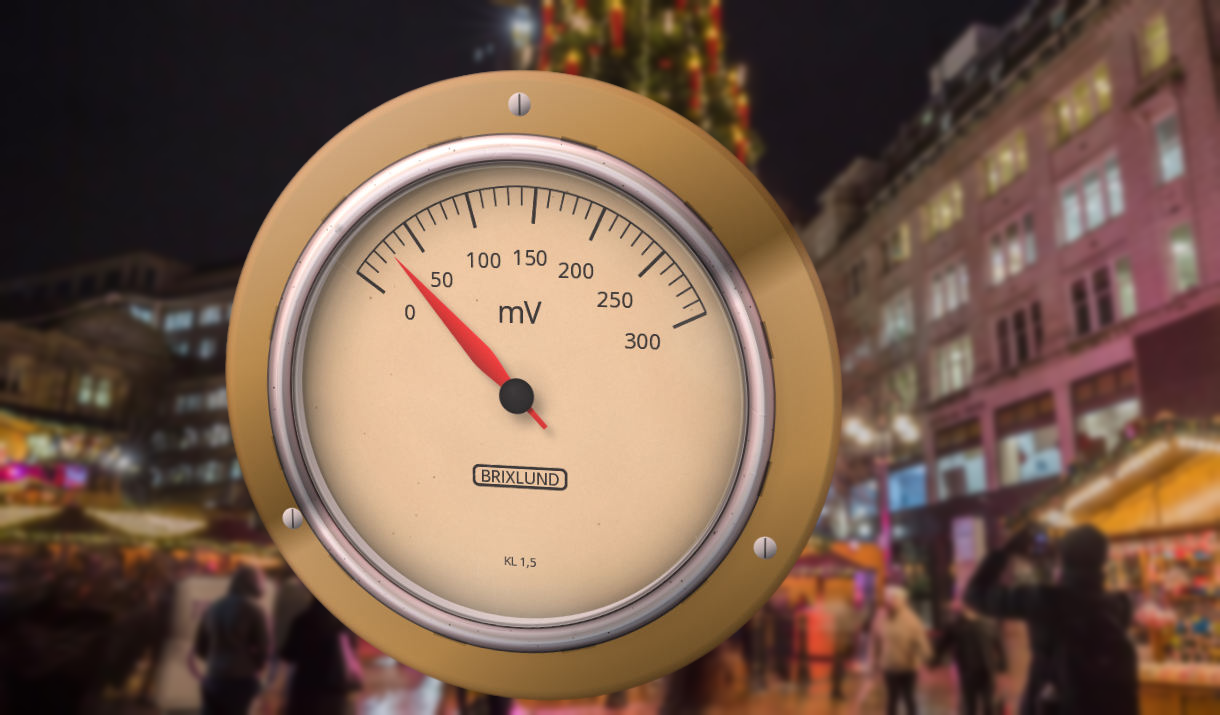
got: 30 mV
